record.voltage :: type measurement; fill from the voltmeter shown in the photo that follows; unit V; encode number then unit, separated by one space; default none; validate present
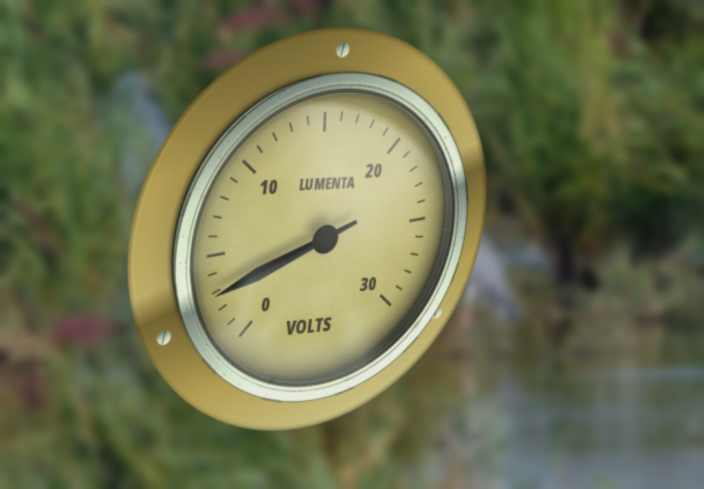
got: 3 V
